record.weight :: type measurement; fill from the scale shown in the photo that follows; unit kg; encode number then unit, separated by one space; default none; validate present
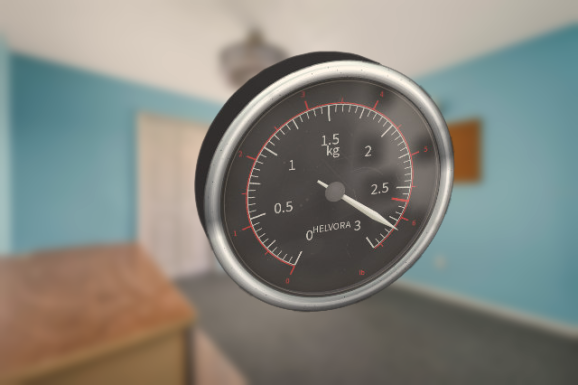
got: 2.8 kg
